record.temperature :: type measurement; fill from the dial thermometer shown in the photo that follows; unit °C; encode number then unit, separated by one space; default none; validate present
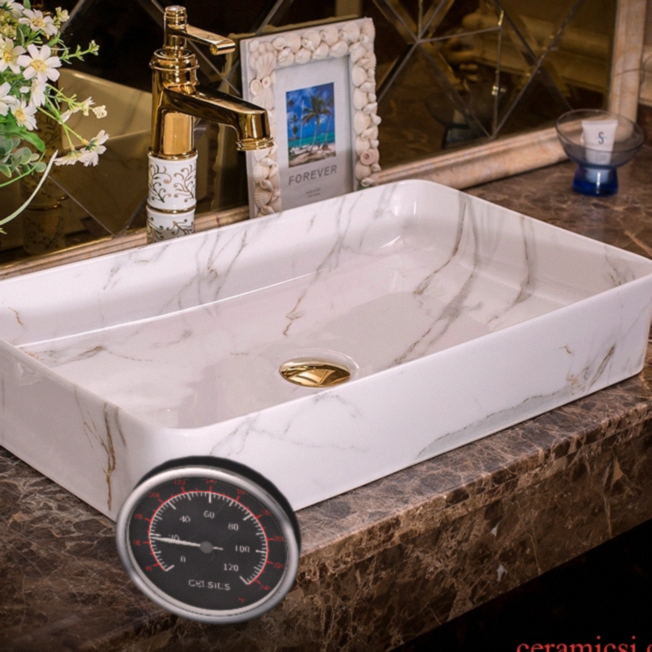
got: 20 °C
